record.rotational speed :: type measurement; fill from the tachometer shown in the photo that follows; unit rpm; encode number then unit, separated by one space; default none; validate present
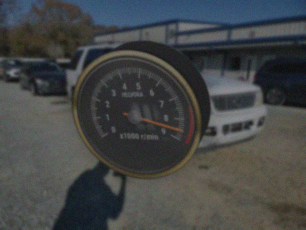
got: 8500 rpm
